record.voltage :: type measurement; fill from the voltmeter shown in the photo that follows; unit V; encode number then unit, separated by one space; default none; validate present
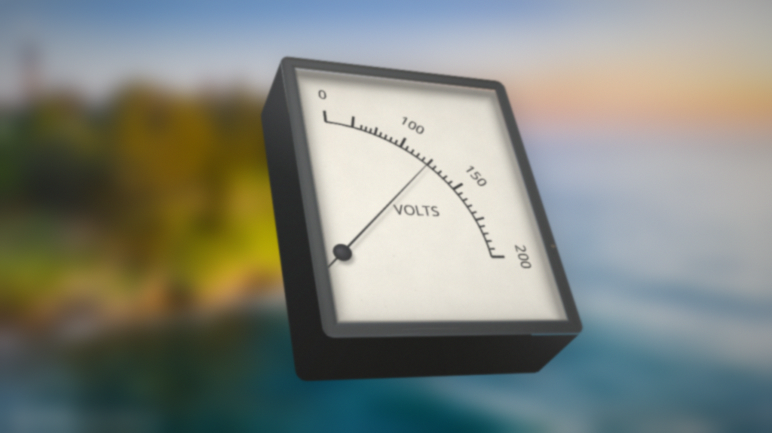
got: 125 V
